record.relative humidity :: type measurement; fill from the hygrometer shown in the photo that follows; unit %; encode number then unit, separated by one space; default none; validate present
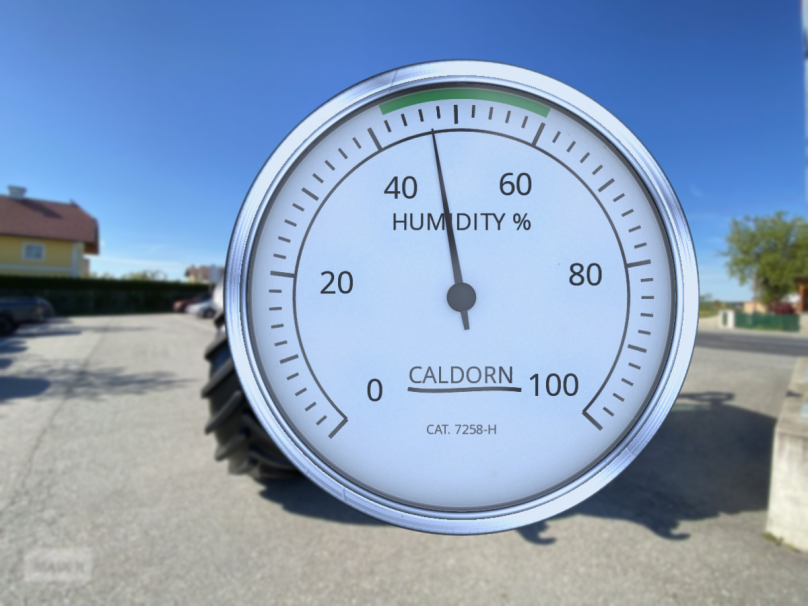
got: 47 %
